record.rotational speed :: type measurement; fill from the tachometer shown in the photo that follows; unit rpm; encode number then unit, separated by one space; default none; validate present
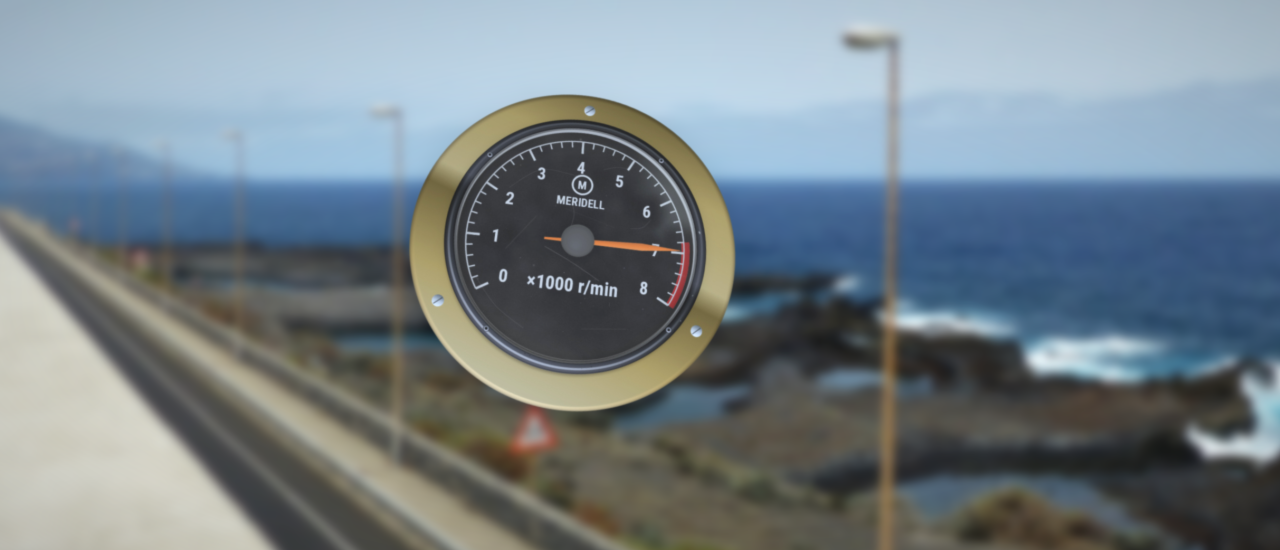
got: 7000 rpm
